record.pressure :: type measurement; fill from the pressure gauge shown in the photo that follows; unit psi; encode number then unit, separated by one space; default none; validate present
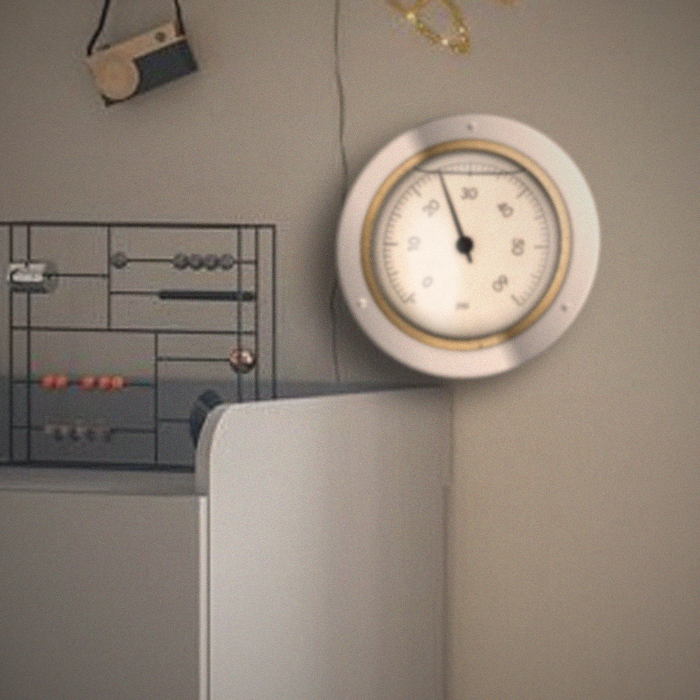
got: 25 psi
